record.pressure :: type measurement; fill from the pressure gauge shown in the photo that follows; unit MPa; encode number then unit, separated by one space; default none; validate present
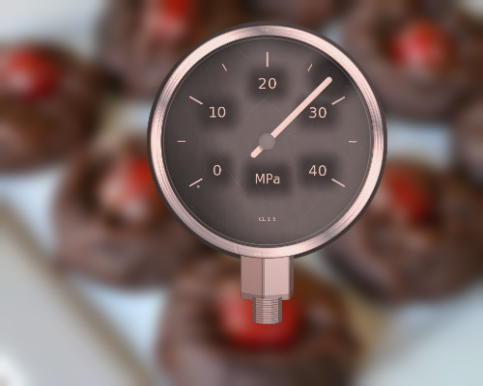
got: 27.5 MPa
